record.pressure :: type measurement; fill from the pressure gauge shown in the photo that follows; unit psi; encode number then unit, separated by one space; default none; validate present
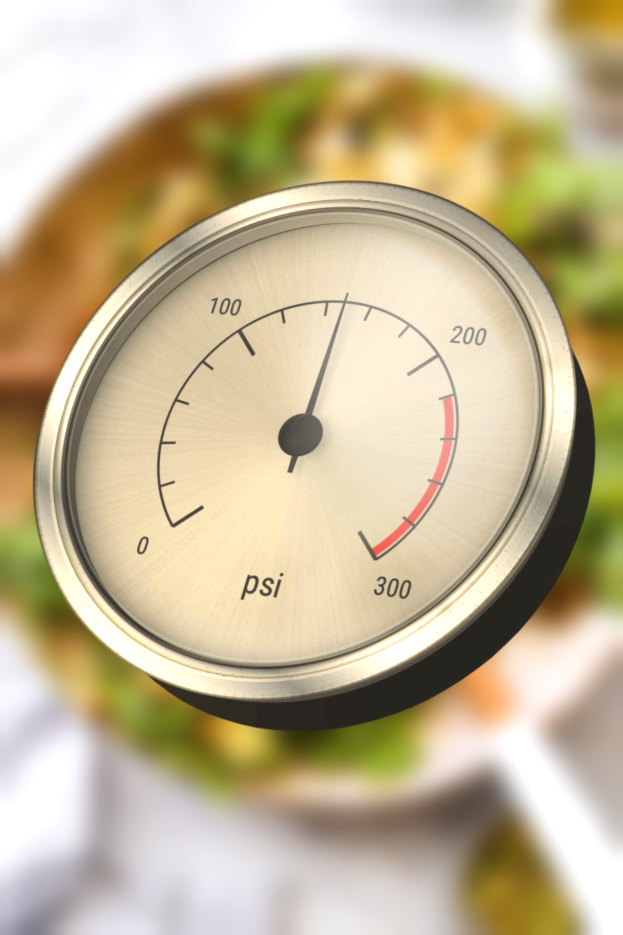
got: 150 psi
